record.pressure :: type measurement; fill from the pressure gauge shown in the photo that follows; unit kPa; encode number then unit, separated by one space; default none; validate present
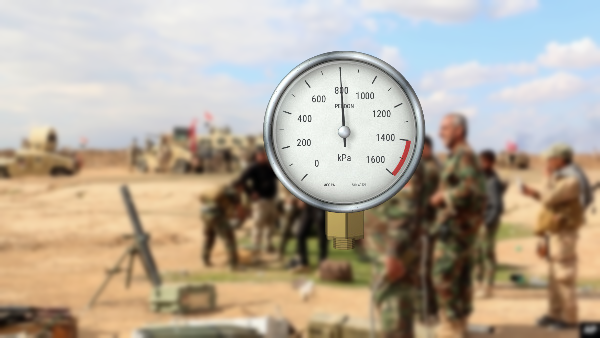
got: 800 kPa
